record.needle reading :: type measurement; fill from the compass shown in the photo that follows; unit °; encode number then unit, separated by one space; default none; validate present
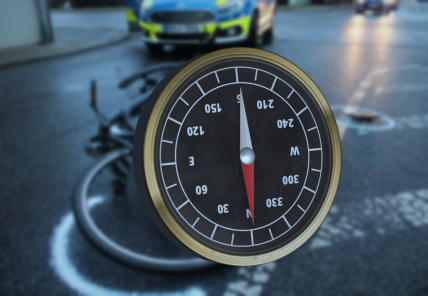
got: 0 °
